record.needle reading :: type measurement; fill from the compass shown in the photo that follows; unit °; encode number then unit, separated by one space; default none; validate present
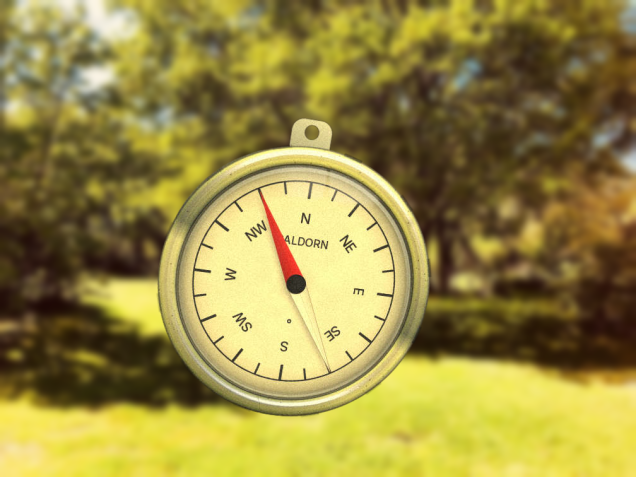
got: 330 °
